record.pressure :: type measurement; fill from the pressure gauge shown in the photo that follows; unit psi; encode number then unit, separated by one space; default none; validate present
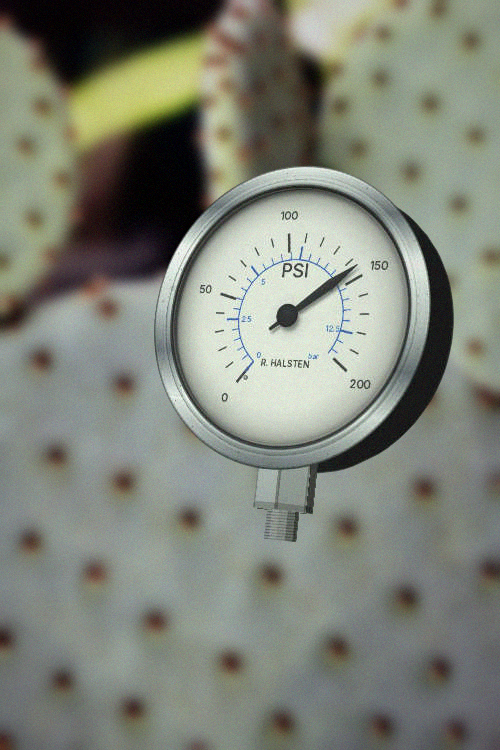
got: 145 psi
